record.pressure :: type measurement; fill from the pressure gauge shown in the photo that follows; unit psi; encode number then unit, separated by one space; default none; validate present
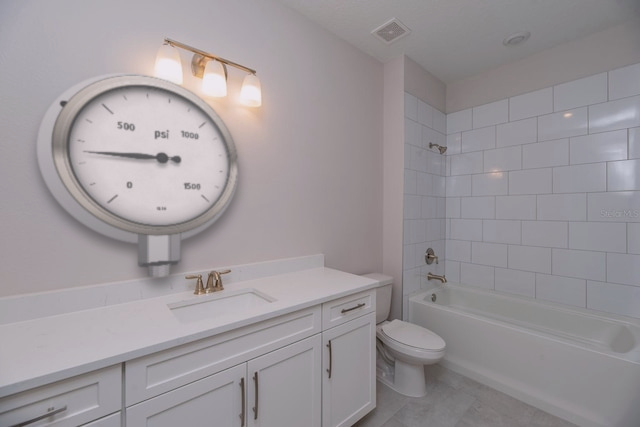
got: 250 psi
